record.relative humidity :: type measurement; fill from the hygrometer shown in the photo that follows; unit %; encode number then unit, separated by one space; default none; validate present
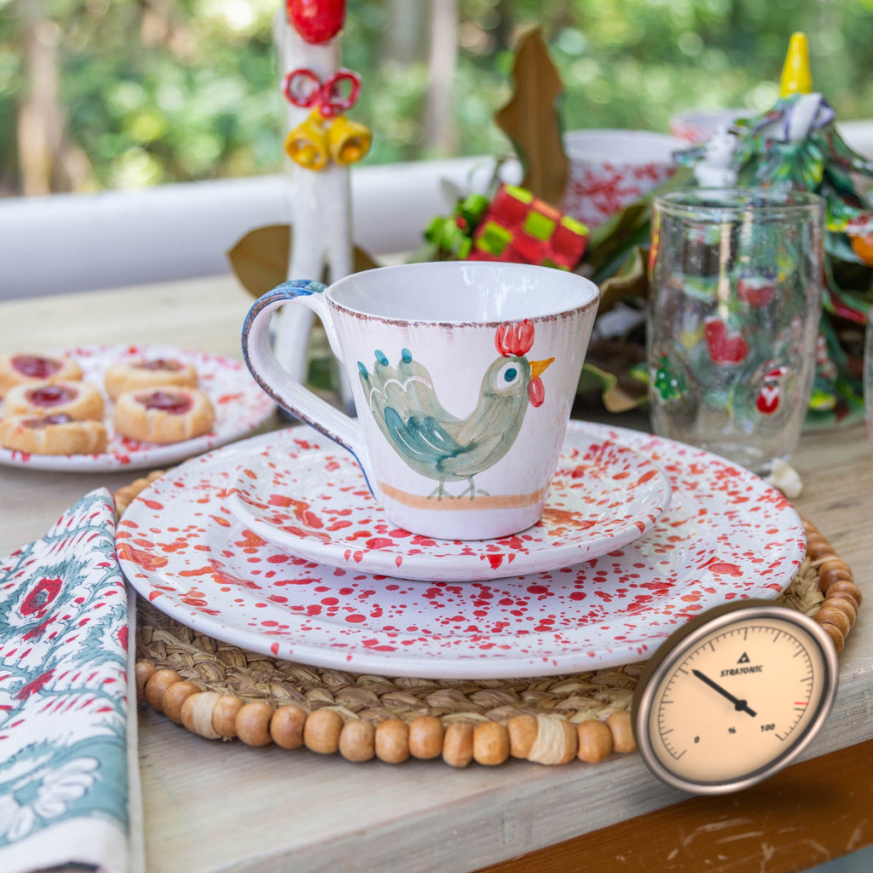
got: 32 %
